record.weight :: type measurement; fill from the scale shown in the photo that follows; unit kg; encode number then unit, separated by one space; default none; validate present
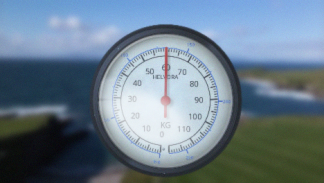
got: 60 kg
